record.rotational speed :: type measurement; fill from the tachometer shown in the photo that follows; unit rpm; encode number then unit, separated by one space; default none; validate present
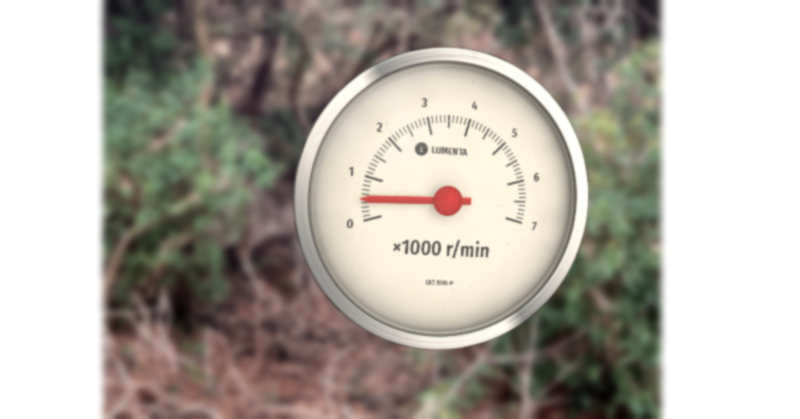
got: 500 rpm
